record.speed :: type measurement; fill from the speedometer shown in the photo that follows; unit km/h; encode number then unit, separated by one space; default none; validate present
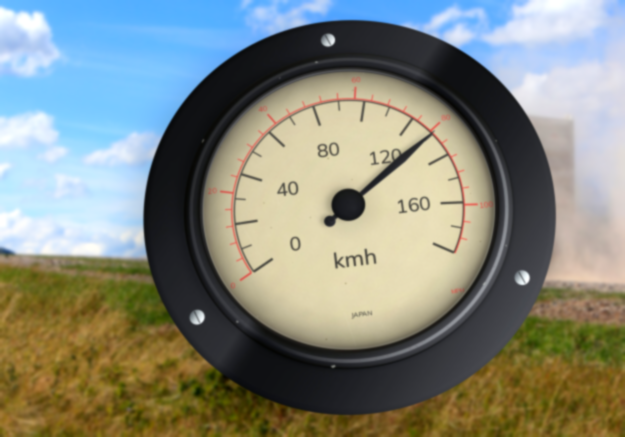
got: 130 km/h
